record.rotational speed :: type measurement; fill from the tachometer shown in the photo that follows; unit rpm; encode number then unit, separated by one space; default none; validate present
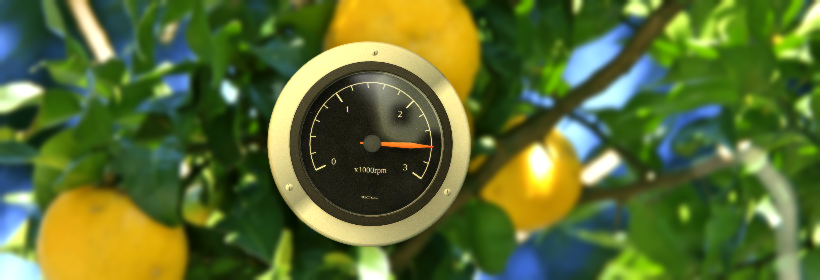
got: 2600 rpm
